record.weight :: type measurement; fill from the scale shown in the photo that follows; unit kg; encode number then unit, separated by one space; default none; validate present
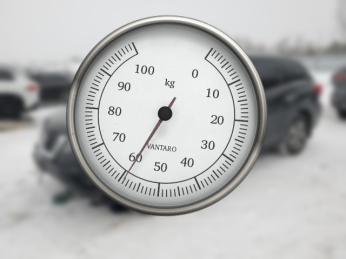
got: 59 kg
